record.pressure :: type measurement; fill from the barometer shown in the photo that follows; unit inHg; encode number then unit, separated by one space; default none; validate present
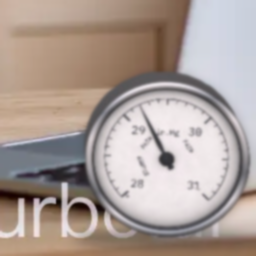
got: 29.2 inHg
